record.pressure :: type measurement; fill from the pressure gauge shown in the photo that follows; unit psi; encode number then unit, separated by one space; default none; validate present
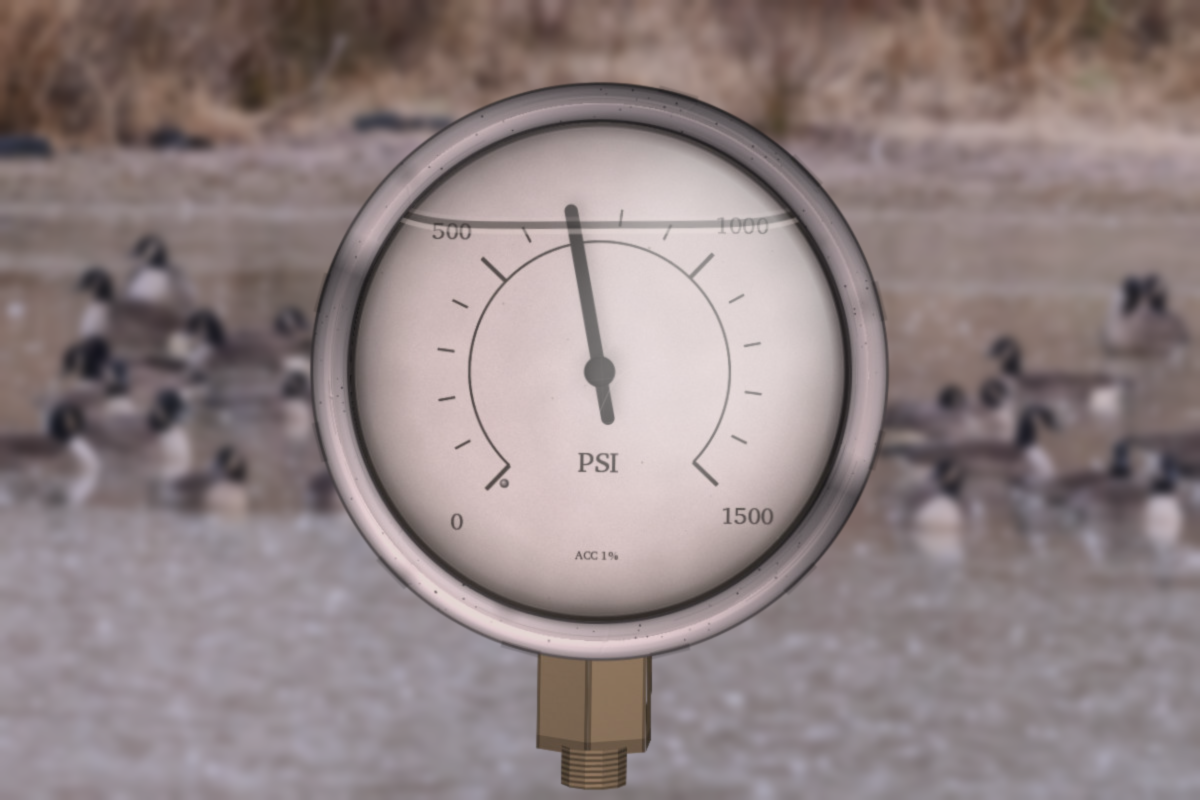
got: 700 psi
